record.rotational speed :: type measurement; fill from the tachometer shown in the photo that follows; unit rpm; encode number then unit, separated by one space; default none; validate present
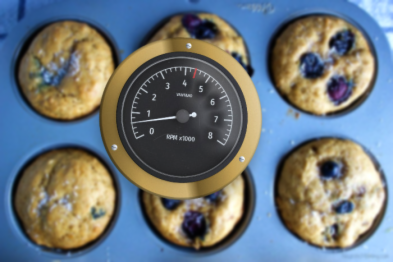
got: 600 rpm
